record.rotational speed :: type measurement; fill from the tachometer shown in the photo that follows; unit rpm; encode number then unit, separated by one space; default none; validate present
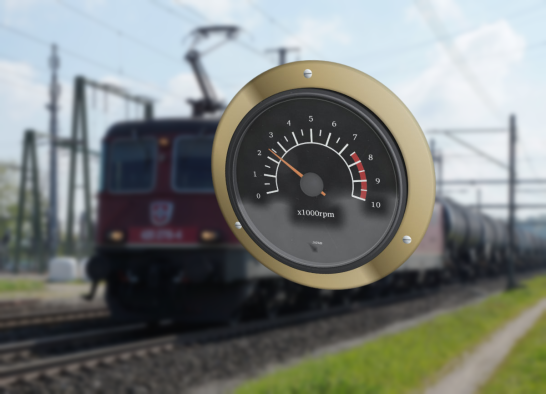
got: 2500 rpm
